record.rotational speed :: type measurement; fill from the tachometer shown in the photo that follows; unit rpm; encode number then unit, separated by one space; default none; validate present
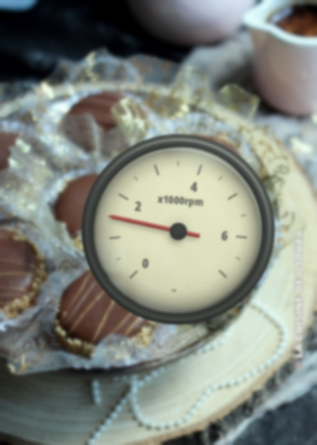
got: 1500 rpm
